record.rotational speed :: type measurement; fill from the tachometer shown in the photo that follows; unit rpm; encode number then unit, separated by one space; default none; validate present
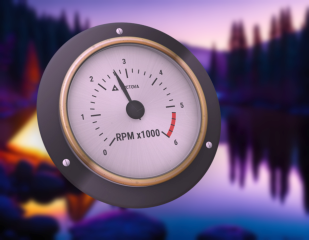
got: 2600 rpm
